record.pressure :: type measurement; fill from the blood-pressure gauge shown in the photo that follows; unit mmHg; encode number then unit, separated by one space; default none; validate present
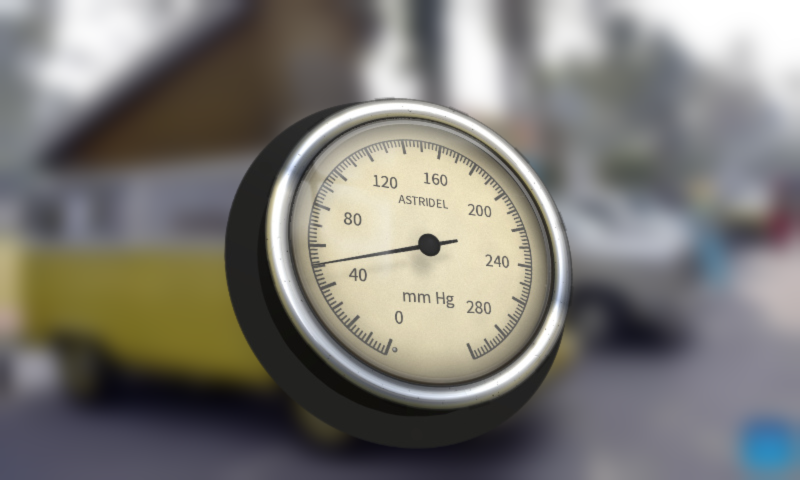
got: 50 mmHg
